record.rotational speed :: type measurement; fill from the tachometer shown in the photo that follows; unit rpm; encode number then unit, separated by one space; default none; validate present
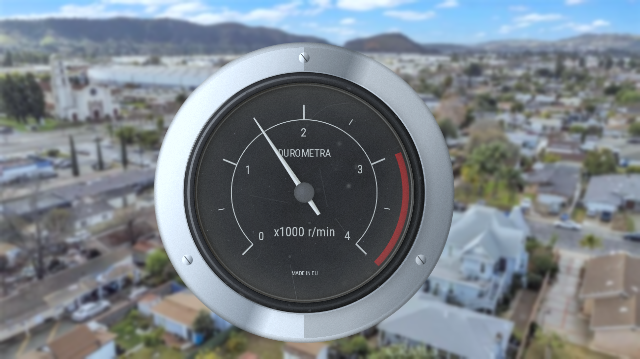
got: 1500 rpm
